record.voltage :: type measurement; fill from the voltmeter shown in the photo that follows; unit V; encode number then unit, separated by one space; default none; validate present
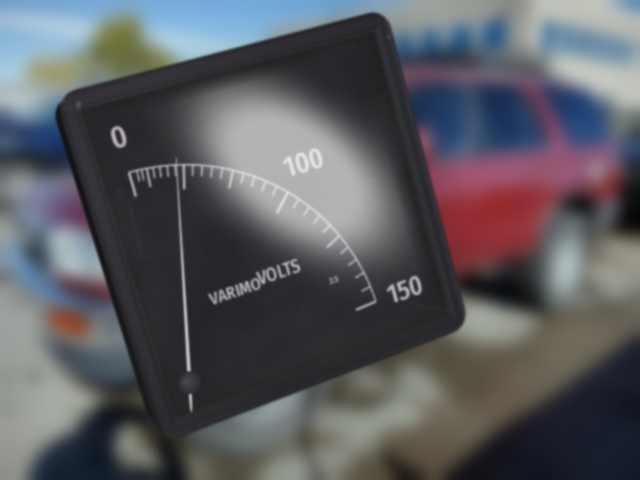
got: 45 V
